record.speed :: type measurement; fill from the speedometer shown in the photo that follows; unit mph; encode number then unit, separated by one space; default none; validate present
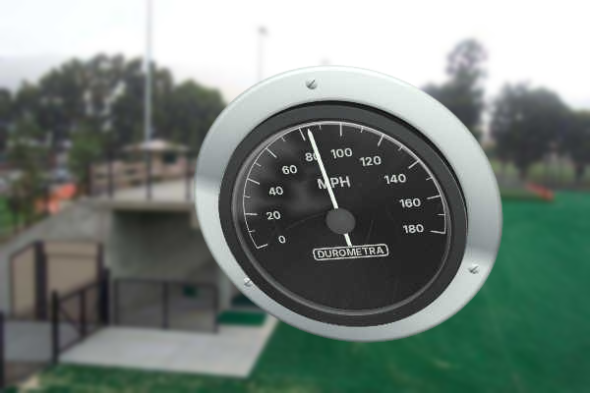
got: 85 mph
